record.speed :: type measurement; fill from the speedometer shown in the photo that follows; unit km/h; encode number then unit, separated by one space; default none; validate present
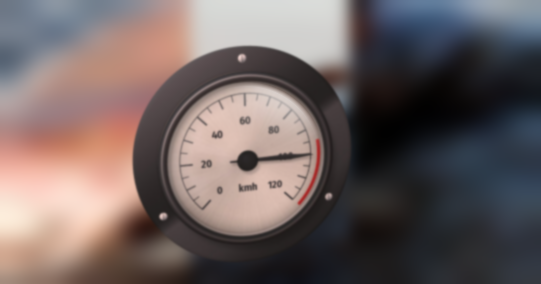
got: 100 km/h
